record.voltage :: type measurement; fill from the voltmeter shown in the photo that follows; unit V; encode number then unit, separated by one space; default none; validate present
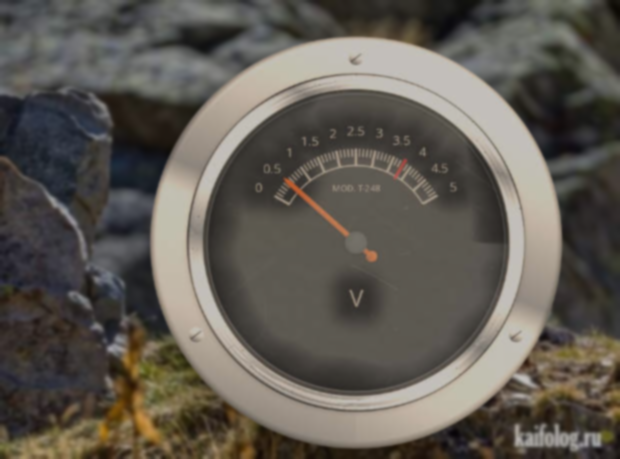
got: 0.5 V
